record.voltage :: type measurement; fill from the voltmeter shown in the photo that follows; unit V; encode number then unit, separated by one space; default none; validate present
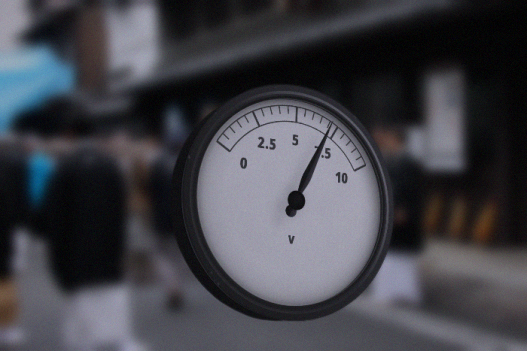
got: 7 V
